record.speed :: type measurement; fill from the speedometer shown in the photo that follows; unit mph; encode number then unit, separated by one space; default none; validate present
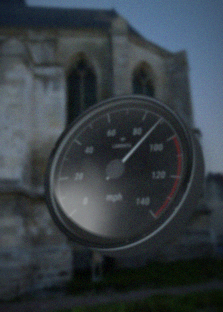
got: 90 mph
